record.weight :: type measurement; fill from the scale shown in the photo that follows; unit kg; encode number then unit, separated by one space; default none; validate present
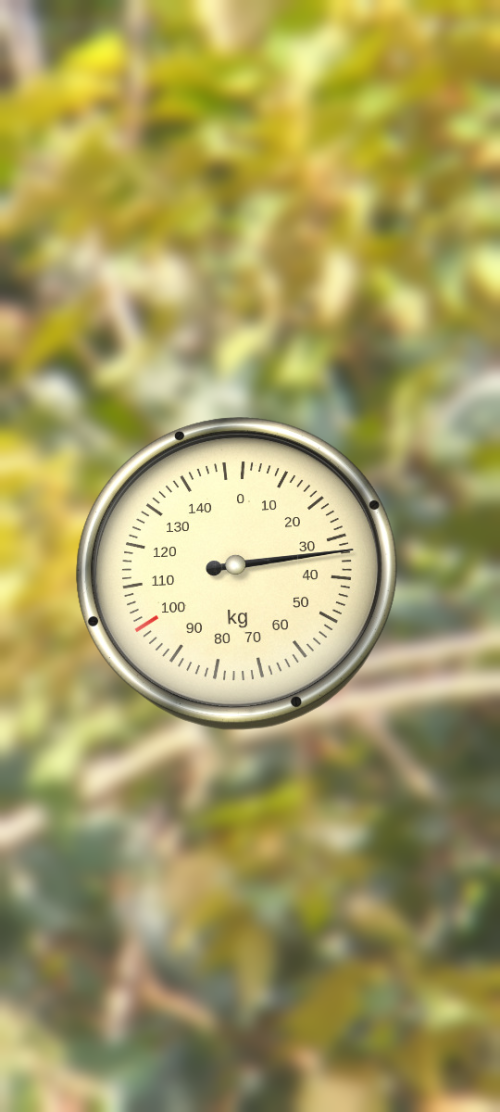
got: 34 kg
